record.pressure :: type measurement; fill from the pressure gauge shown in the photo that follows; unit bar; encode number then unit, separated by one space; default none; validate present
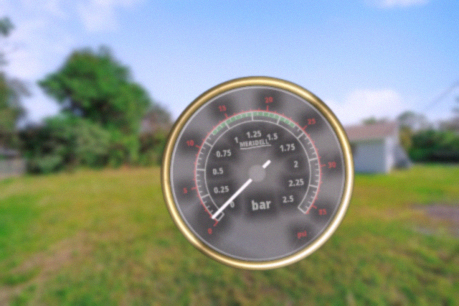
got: 0.05 bar
